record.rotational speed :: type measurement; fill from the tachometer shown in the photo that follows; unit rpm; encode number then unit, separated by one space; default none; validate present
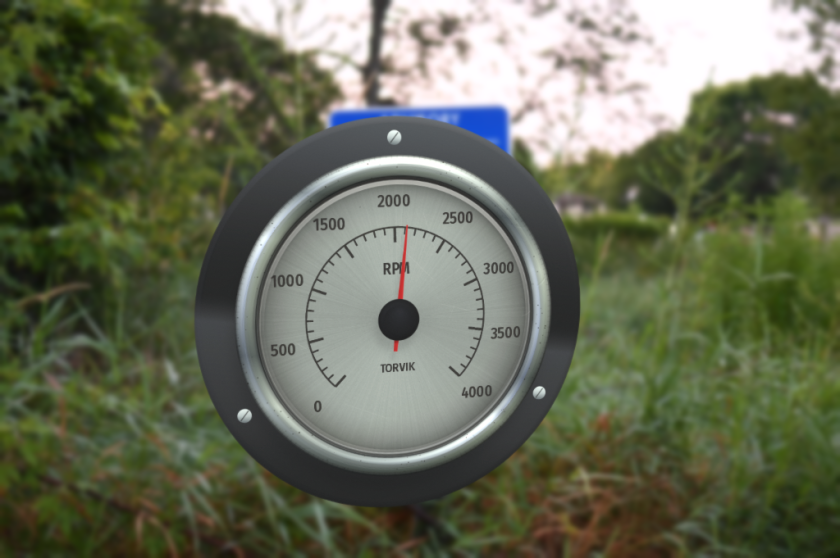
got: 2100 rpm
